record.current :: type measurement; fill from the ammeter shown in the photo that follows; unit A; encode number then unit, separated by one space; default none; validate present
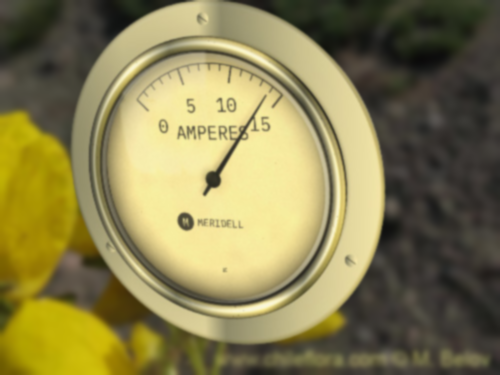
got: 14 A
